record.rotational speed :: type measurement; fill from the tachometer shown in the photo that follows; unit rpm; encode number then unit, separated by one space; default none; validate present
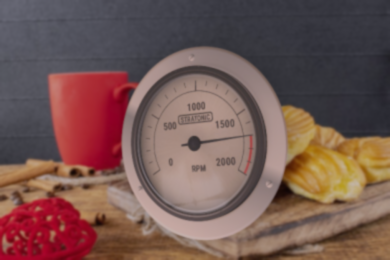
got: 1700 rpm
